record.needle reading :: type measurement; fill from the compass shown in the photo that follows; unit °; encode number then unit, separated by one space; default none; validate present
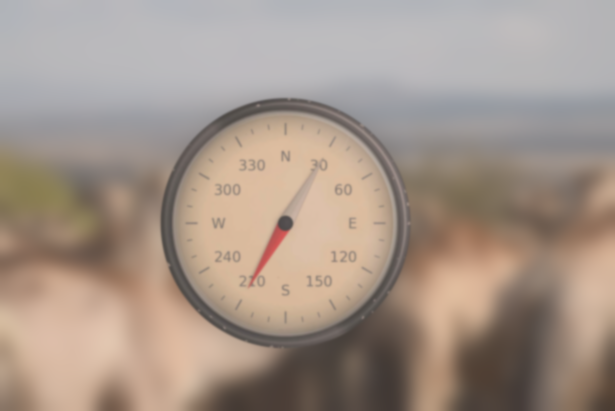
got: 210 °
